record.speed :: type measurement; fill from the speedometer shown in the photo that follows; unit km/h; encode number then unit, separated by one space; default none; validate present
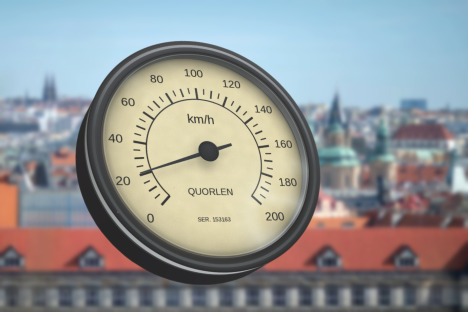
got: 20 km/h
